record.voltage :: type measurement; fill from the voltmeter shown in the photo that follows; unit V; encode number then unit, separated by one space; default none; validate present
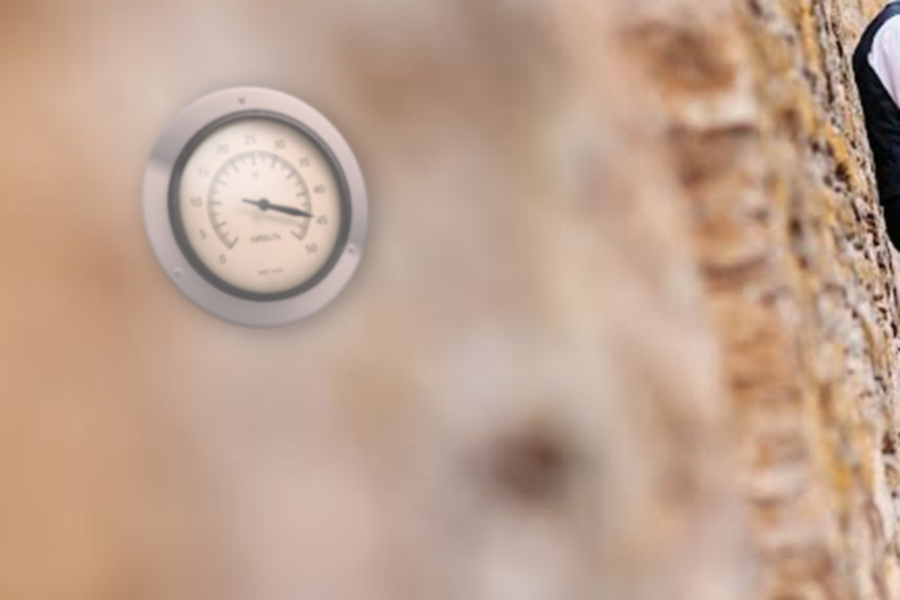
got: 45 V
